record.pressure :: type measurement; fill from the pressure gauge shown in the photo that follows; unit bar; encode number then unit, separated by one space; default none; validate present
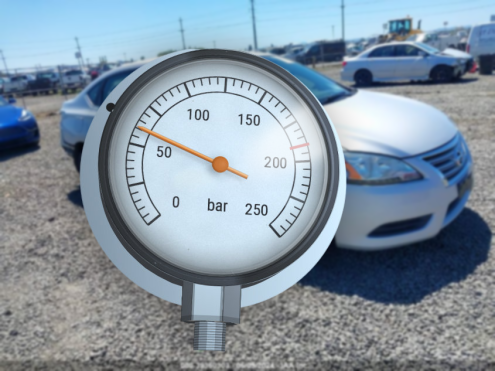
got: 60 bar
